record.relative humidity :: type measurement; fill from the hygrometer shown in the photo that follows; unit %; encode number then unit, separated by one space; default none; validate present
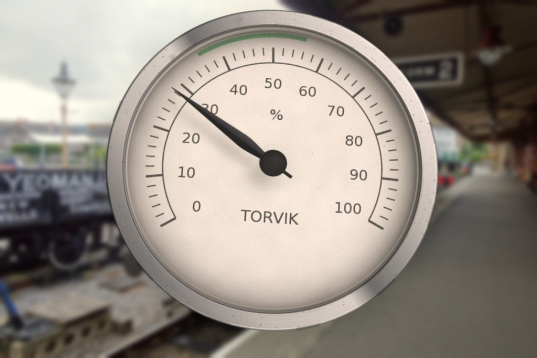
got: 28 %
